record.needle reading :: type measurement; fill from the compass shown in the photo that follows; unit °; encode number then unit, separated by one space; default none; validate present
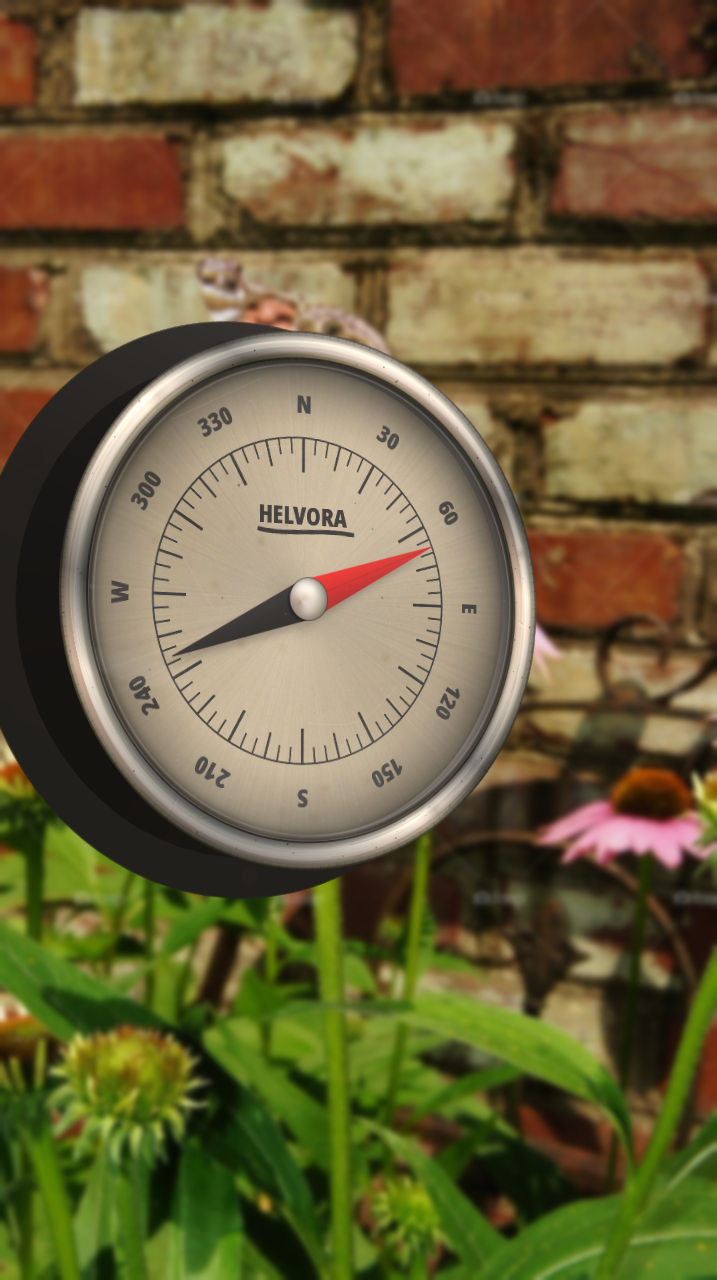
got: 67.5 °
